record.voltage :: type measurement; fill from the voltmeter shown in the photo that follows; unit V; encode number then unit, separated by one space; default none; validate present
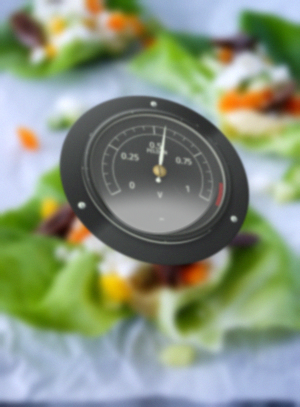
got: 0.55 V
